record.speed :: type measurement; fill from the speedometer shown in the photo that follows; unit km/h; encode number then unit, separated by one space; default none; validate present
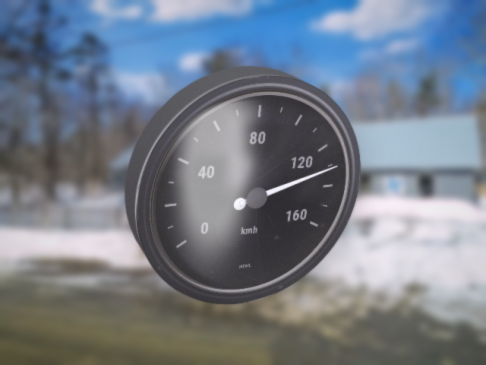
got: 130 km/h
